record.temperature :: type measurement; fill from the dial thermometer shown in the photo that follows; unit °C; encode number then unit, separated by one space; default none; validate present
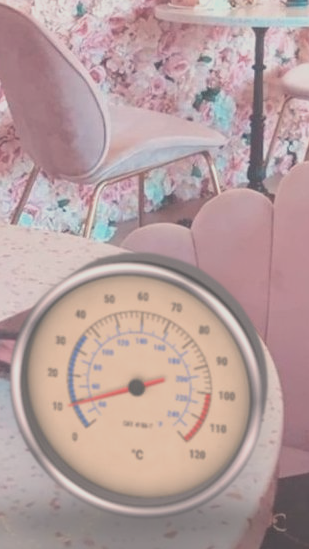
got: 10 °C
